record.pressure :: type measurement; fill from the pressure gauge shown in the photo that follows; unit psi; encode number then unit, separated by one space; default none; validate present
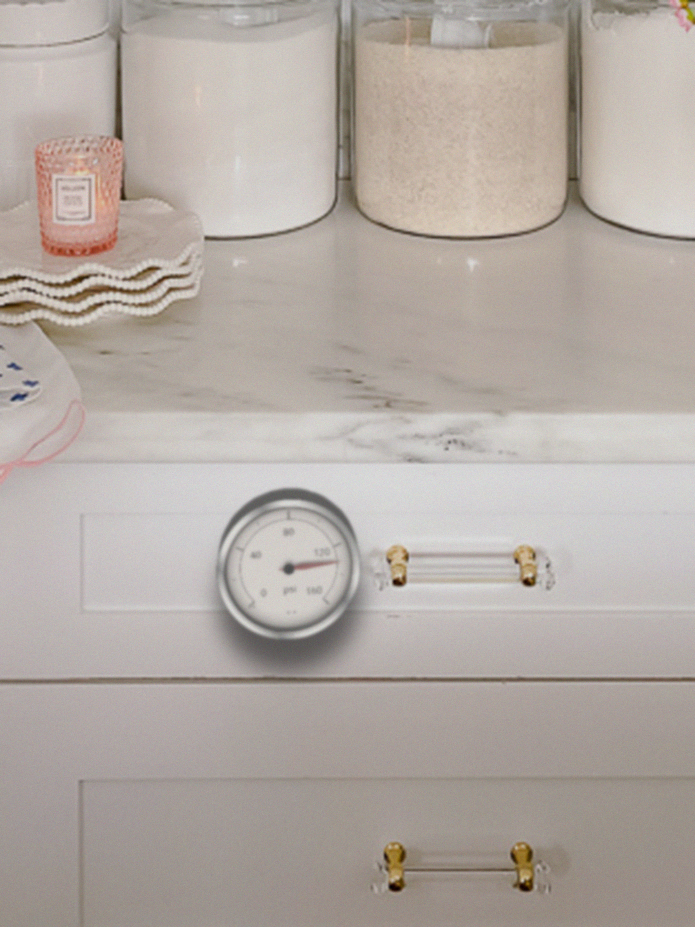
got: 130 psi
